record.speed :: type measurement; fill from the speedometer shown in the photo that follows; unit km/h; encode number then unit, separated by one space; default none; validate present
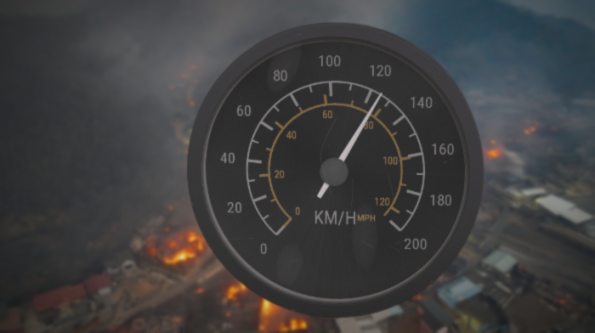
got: 125 km/h
